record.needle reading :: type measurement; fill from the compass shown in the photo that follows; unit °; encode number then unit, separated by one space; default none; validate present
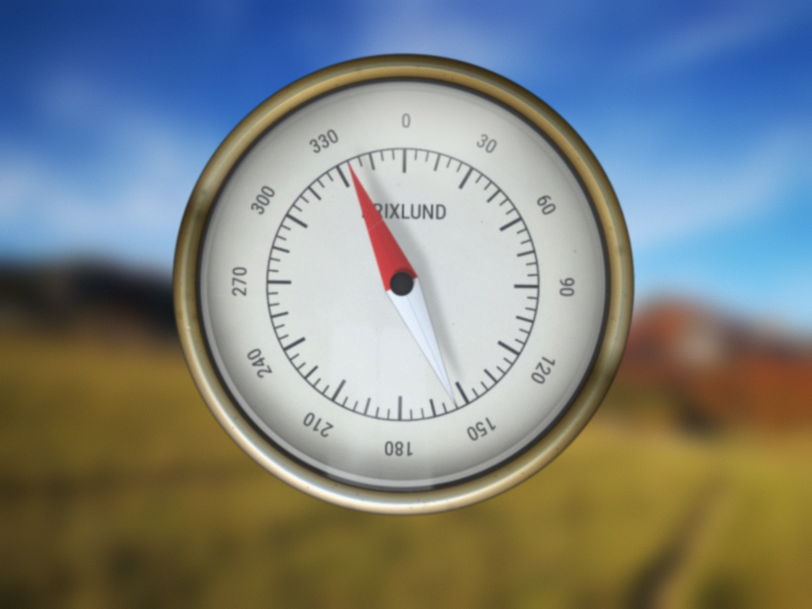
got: 335 °
